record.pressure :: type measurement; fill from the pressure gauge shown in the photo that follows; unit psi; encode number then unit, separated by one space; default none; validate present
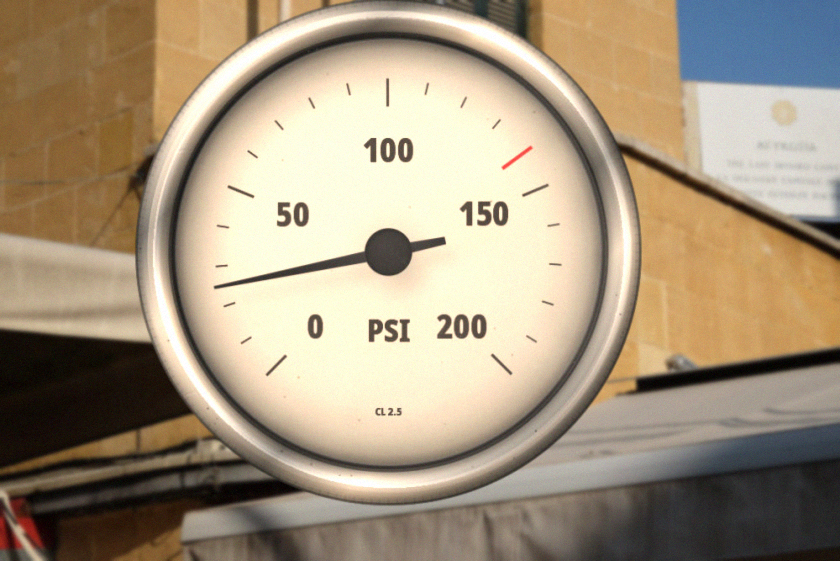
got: 25 psi
